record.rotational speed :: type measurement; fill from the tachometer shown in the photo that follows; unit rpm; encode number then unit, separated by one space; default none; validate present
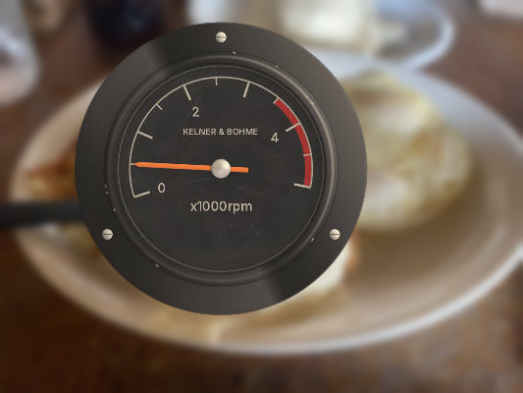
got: 500 rpm
